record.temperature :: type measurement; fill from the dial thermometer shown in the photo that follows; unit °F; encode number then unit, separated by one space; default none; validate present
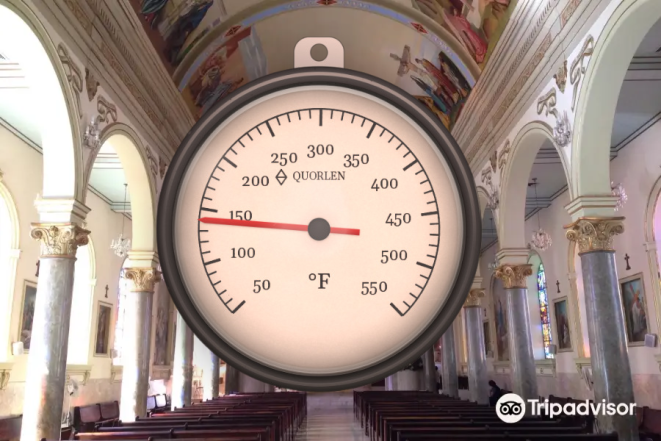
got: 140 °F
